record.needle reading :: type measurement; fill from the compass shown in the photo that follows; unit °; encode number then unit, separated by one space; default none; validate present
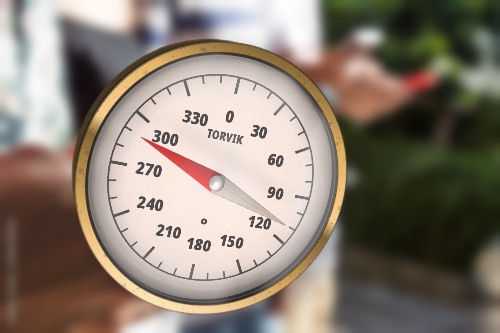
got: 290 °
